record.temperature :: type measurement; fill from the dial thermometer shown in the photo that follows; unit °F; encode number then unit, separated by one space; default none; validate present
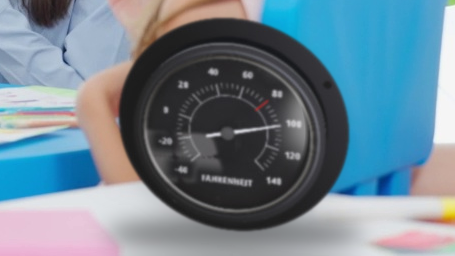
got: 100 °F
